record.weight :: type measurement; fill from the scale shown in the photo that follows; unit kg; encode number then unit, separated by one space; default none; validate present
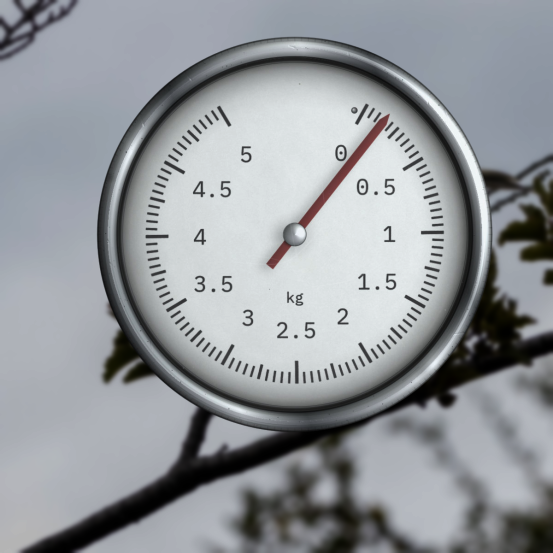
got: 0.15 kg
